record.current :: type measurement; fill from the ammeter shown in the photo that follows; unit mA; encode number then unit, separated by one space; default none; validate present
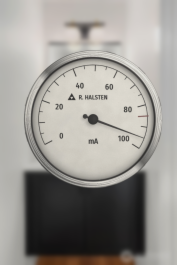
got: 95 mA
